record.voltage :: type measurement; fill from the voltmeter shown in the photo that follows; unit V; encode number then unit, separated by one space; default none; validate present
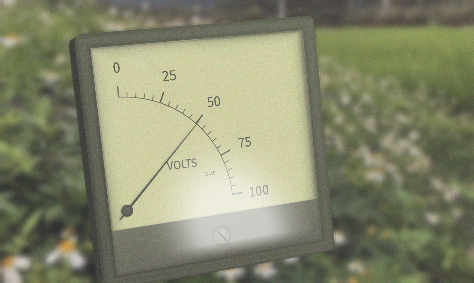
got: 50 V
